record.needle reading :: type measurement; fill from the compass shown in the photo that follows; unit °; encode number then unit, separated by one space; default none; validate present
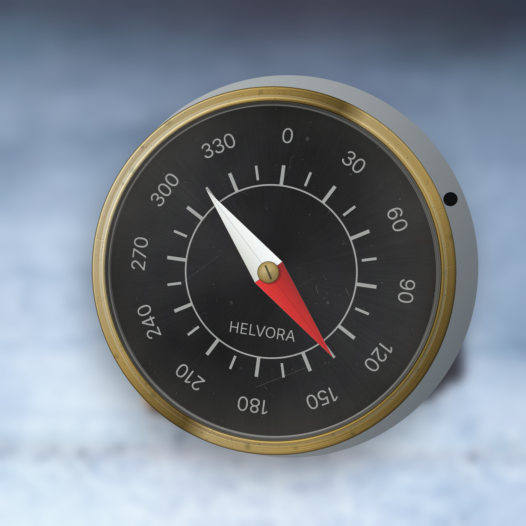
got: 135 °
